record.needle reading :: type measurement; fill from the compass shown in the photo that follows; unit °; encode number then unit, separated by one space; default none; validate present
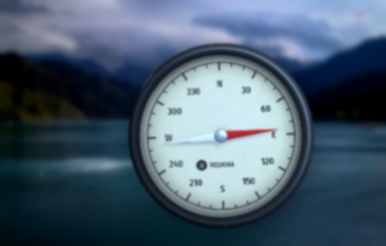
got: 85 °
